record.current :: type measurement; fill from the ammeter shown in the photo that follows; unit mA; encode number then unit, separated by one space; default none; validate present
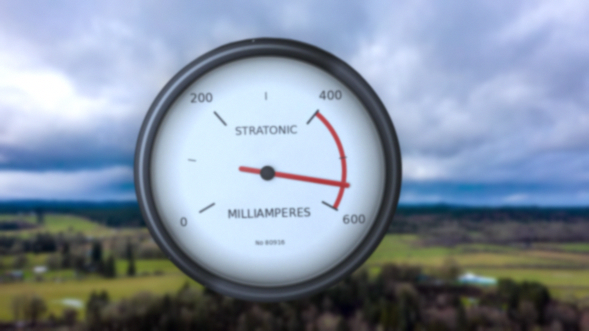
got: 550 mA
